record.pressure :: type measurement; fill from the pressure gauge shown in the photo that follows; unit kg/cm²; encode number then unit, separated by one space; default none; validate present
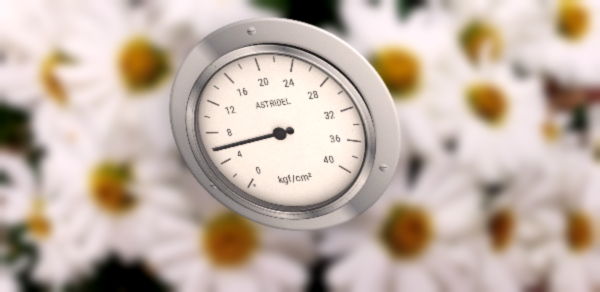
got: 6 kg/cm²
